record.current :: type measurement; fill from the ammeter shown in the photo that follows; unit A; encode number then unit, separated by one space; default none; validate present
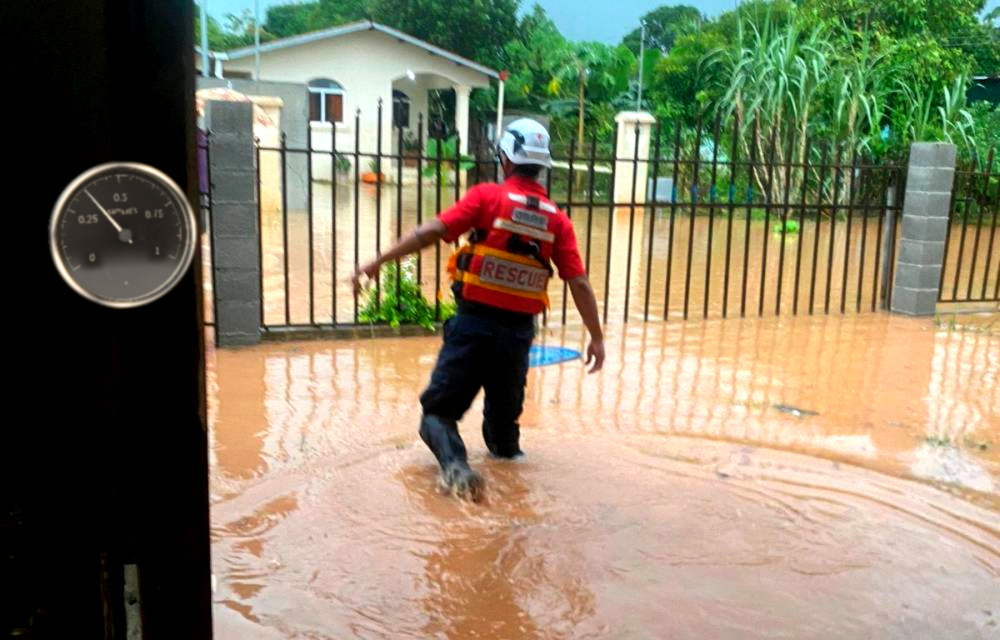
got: 0.35 A
